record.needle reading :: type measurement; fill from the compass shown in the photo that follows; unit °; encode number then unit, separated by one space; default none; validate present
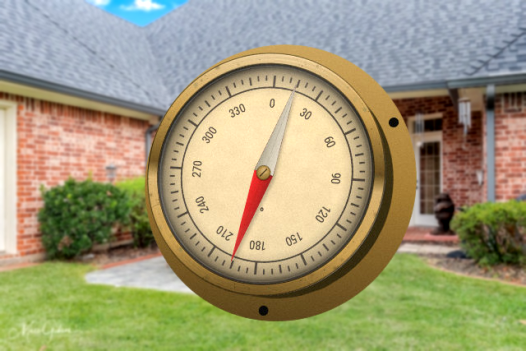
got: 195 °
